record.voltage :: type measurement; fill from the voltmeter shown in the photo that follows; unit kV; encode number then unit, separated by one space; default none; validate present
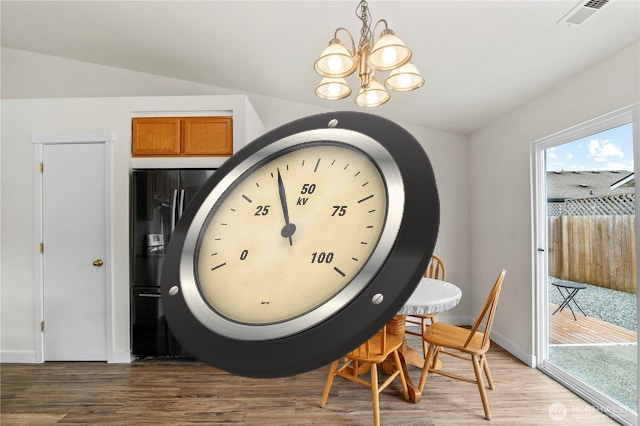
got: 37.5 kV
